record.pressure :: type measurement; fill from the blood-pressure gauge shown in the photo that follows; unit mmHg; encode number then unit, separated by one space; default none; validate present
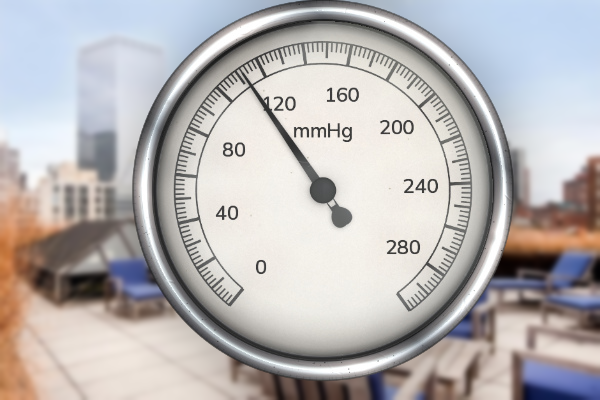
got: 112 mmHg
